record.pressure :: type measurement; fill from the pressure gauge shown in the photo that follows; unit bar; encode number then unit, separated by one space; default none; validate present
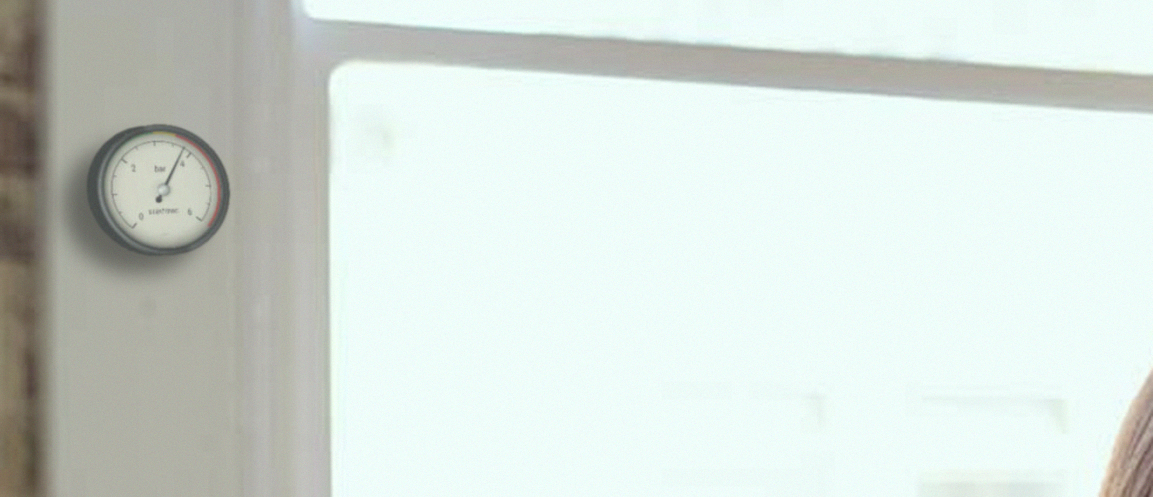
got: 3.75 bar
